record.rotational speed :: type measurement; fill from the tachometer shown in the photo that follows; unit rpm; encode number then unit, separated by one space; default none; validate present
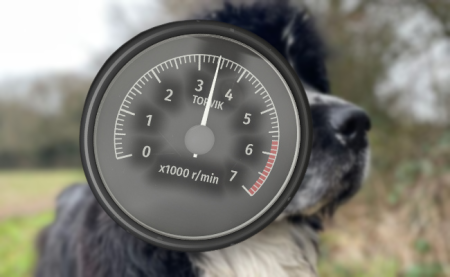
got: 3400 rpm
